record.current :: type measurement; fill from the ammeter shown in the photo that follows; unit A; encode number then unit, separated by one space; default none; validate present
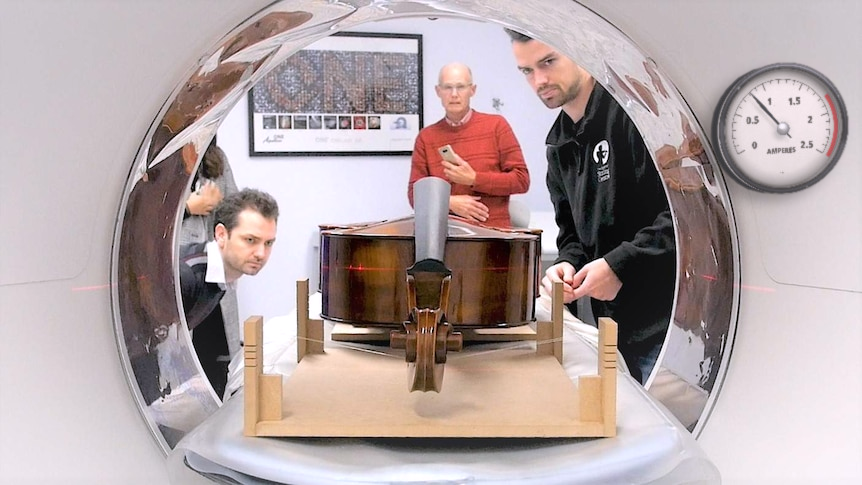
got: 0.8 A
